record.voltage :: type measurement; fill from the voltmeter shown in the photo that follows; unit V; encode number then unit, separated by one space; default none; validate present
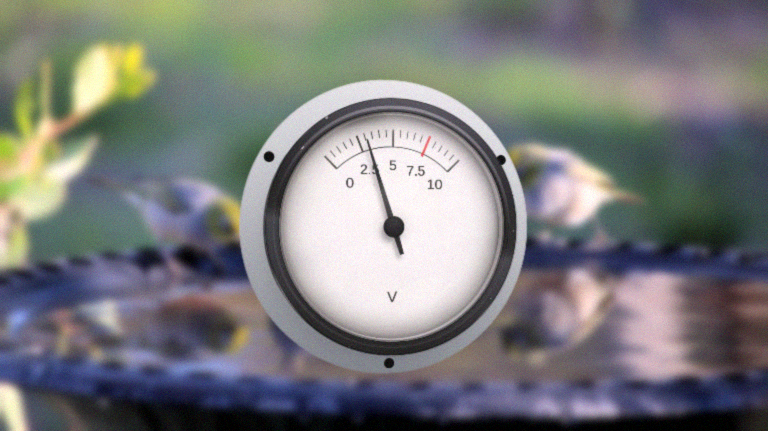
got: 3 V
